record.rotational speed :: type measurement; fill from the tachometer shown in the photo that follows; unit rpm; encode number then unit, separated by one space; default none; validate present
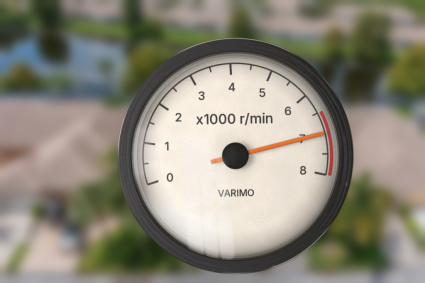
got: 7000 rpm
